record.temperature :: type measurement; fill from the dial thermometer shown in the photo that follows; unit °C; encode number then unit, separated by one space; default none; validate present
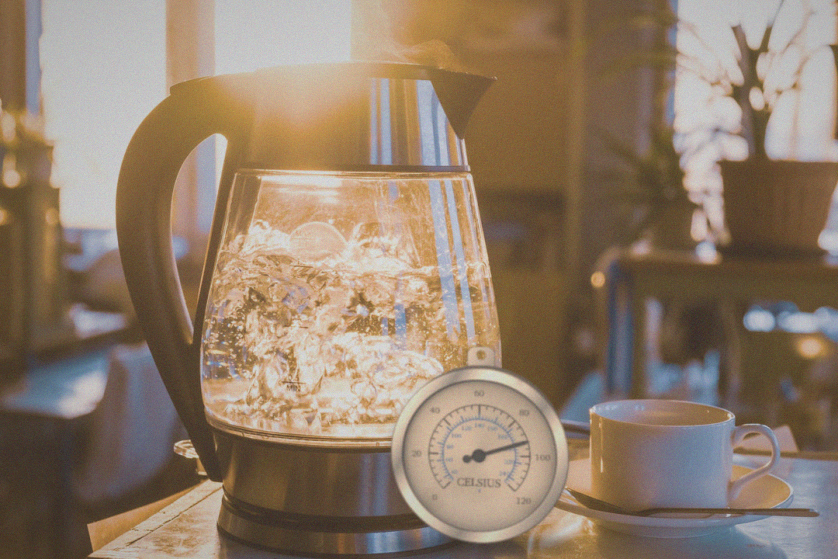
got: 92 °C
